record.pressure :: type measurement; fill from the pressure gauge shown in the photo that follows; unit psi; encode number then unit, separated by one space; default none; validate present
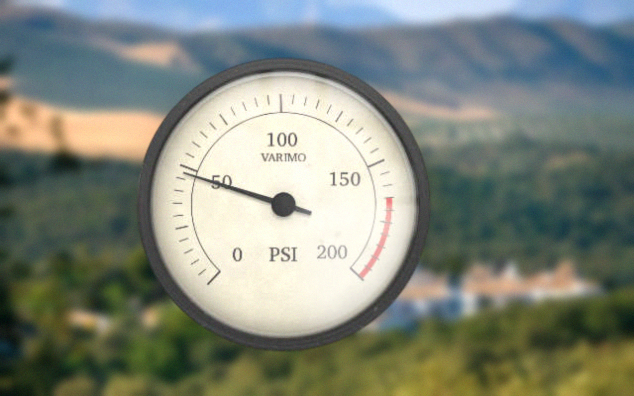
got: 47.5 psi
